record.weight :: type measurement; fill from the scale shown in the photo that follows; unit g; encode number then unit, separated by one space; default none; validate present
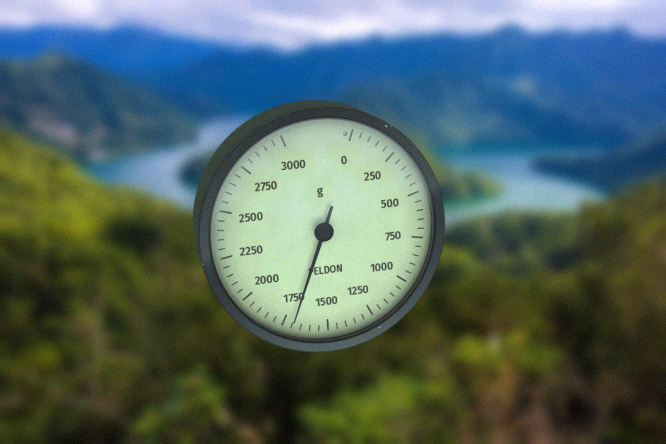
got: 1700 g
